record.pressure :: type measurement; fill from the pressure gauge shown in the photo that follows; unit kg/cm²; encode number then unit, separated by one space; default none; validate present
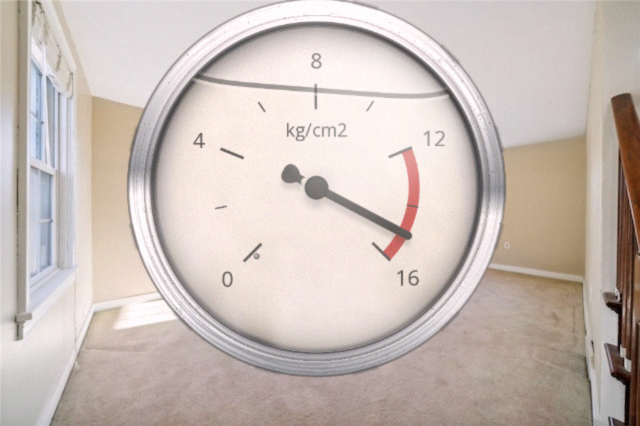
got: 15 kg/cm²
